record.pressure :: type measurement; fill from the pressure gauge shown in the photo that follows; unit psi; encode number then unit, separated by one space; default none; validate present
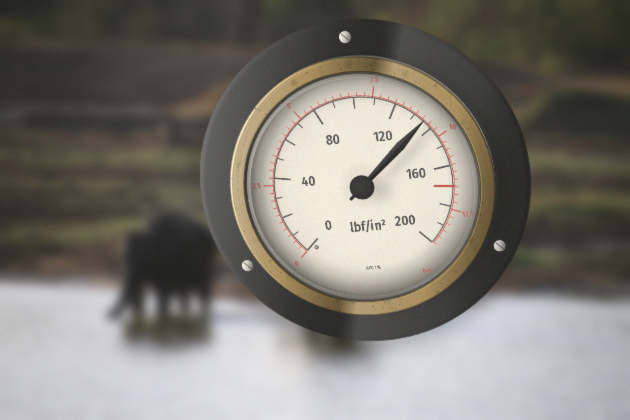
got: 135 psi
